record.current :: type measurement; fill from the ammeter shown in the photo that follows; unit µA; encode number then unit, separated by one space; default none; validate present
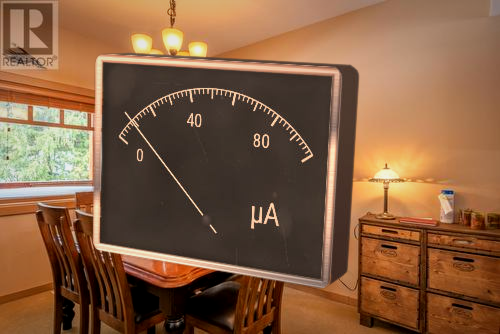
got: 10 µA
